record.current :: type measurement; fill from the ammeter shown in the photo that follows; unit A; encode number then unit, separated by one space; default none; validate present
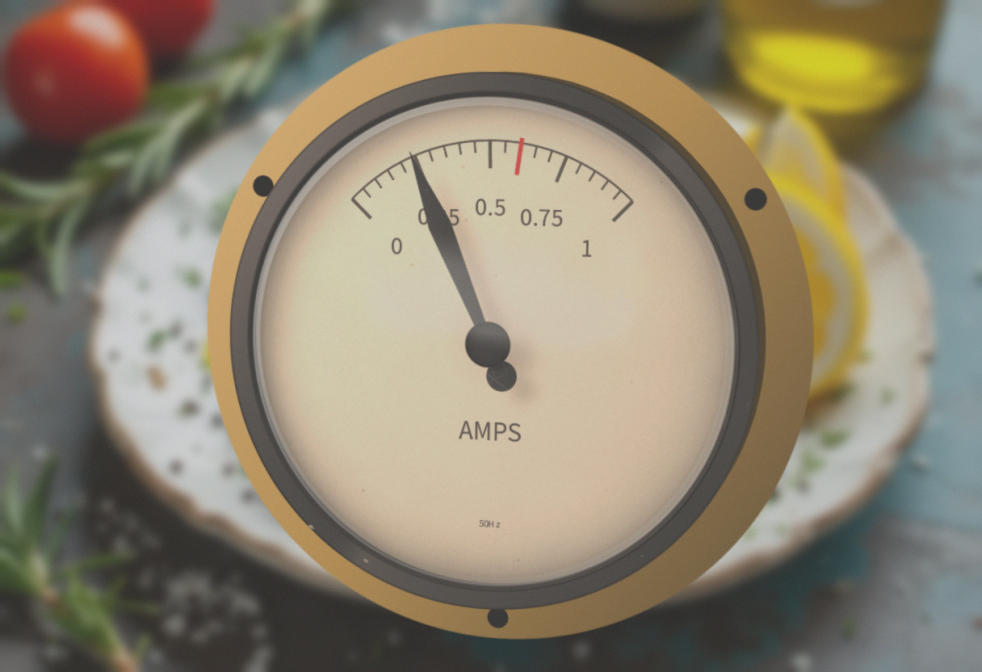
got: 0.25 A
